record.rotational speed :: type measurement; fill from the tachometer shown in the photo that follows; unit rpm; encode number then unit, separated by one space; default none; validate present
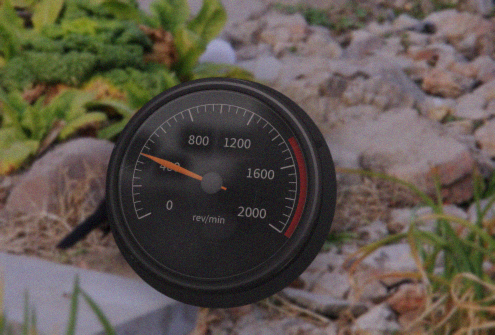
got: 400 rpm
